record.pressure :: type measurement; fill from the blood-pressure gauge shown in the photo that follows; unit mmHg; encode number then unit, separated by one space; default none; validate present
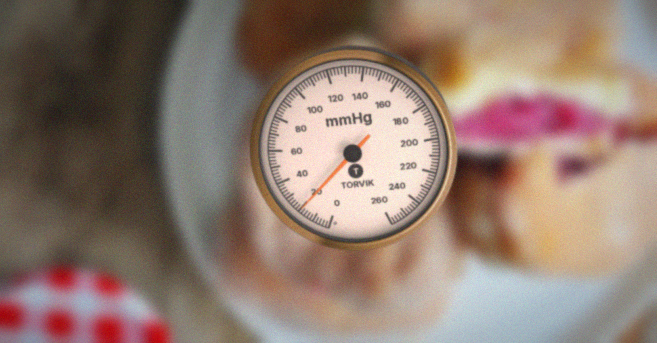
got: 20 mmHg
